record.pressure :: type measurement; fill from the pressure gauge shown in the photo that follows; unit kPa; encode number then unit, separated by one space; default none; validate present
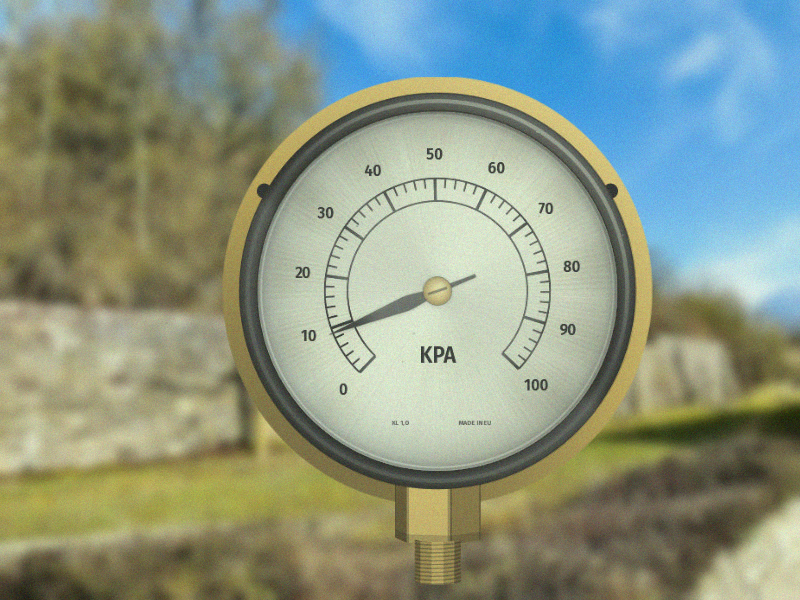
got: 9 kPa
